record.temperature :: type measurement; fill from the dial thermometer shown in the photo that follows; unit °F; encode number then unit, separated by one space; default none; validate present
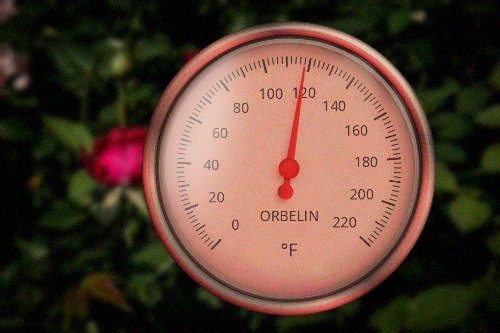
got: 118 °F
